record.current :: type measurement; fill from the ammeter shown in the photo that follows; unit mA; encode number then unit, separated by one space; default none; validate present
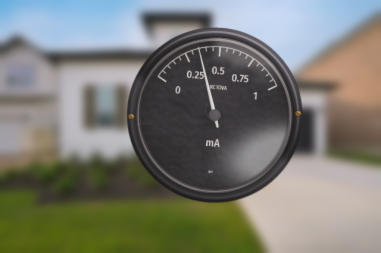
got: 0.35 mA
